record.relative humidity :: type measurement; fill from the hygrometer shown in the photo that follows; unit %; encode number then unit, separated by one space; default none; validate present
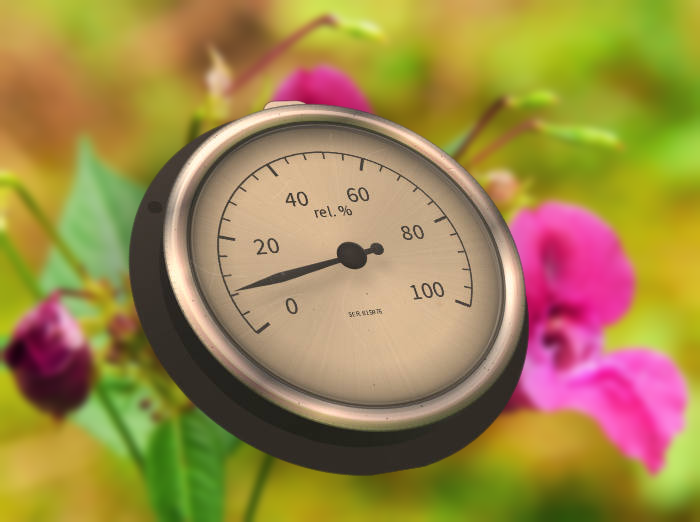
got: 8 %
